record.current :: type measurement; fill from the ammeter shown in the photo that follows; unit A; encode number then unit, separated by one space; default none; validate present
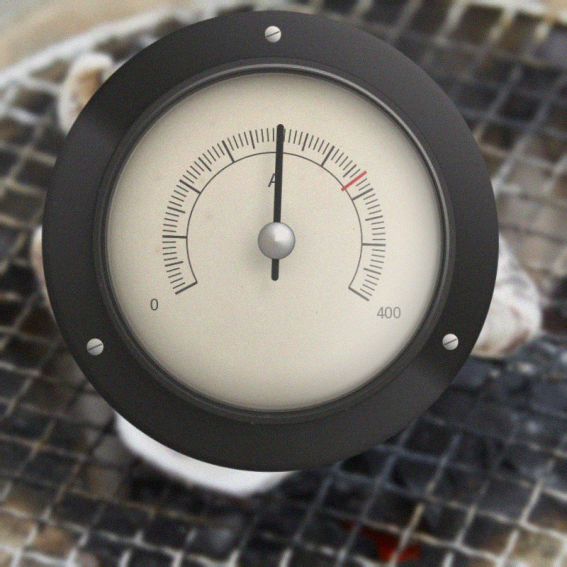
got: 200 A
